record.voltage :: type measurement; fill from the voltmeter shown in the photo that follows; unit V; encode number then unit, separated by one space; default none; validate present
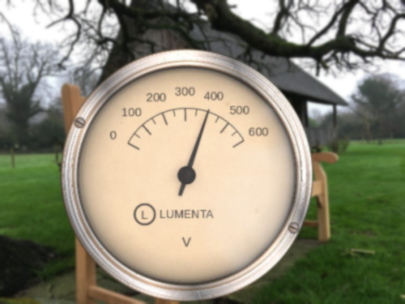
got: 400 V
